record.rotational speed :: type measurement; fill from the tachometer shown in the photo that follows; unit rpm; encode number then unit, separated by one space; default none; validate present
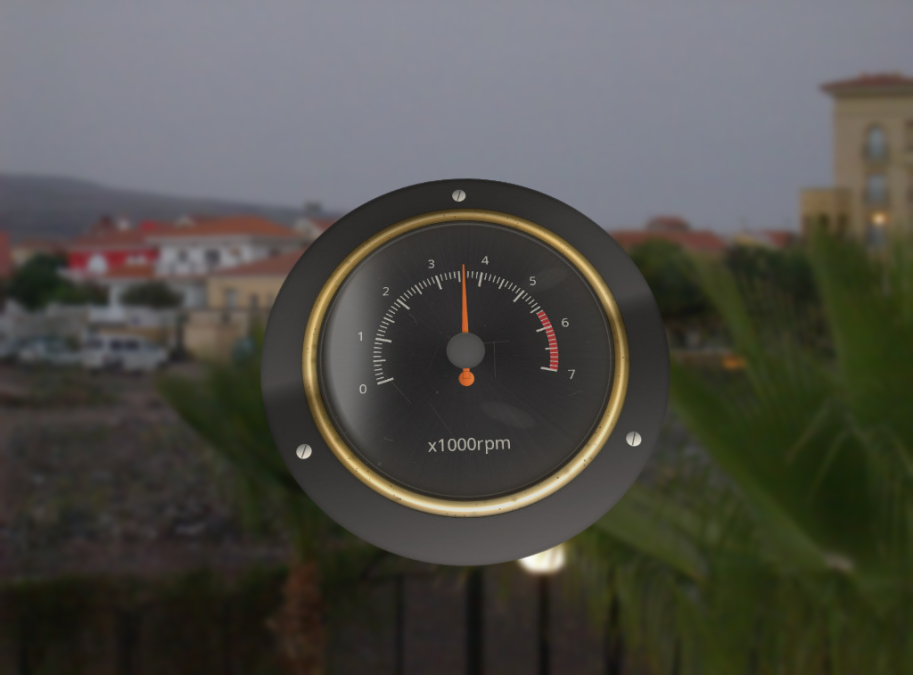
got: 3600 rpm
